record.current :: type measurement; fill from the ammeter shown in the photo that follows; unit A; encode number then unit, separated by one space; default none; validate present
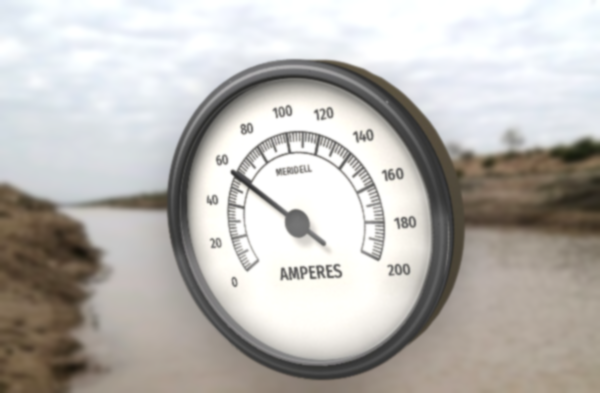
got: 60 A
